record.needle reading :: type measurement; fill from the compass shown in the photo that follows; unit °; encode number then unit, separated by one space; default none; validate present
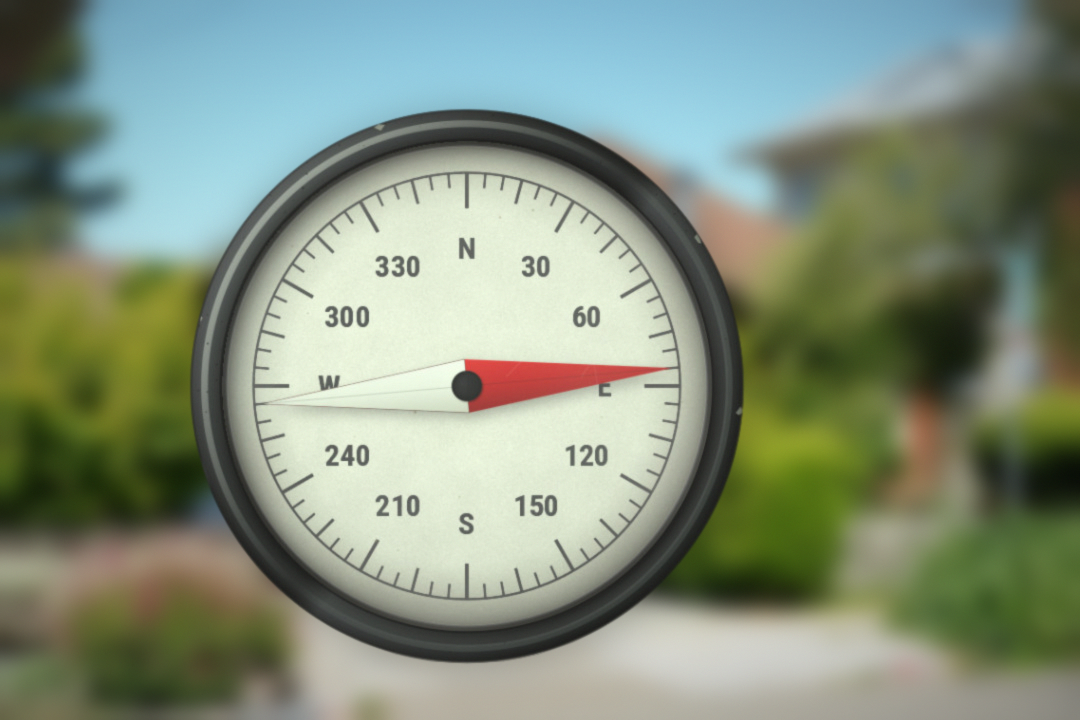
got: 85 °
